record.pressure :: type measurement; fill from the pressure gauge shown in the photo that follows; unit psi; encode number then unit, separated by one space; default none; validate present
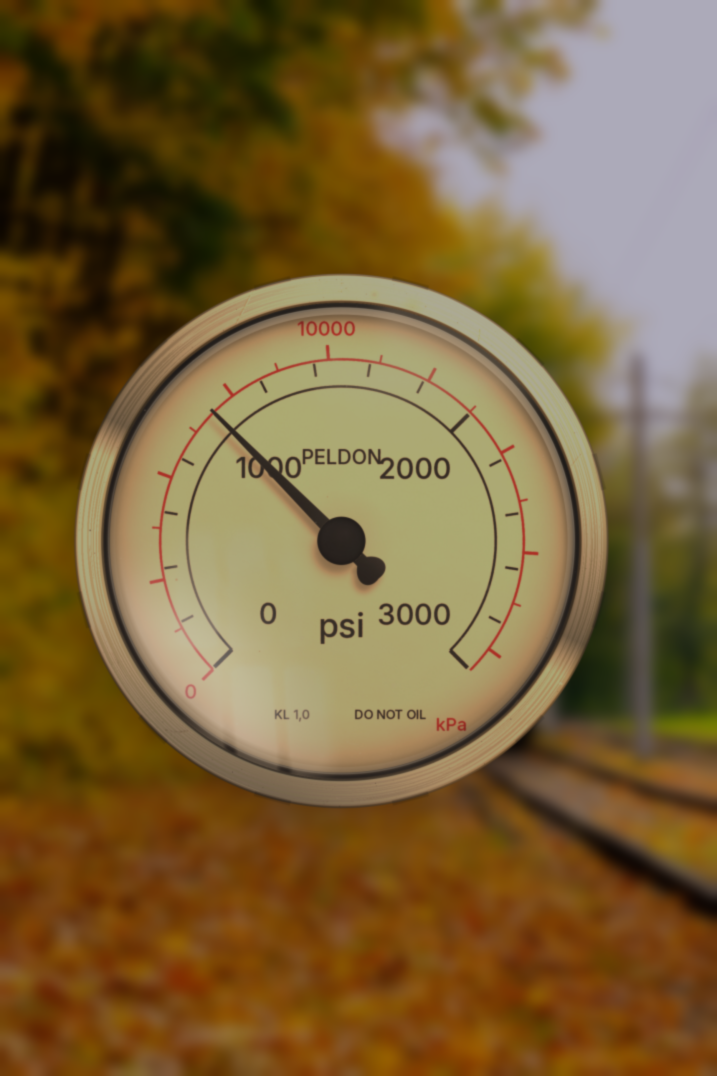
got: 1000 psi
